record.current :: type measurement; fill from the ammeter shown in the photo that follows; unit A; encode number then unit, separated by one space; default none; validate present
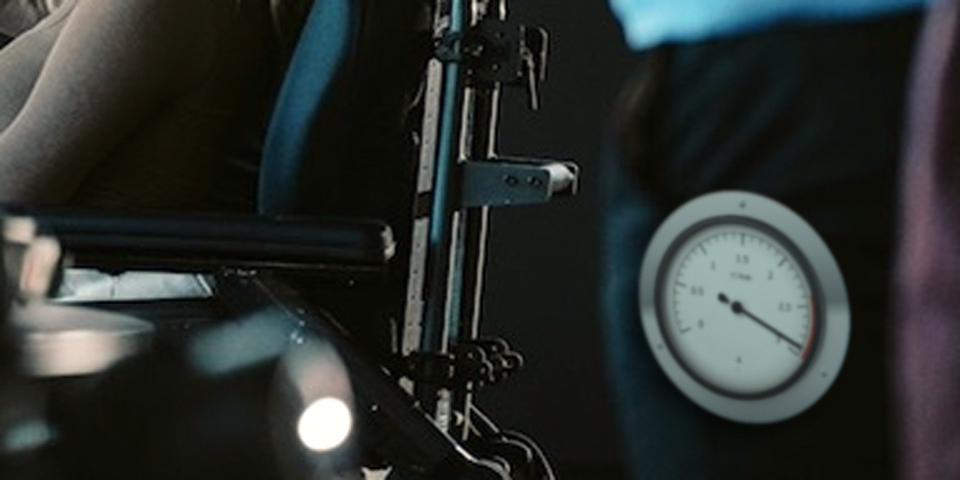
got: 2.9 A
